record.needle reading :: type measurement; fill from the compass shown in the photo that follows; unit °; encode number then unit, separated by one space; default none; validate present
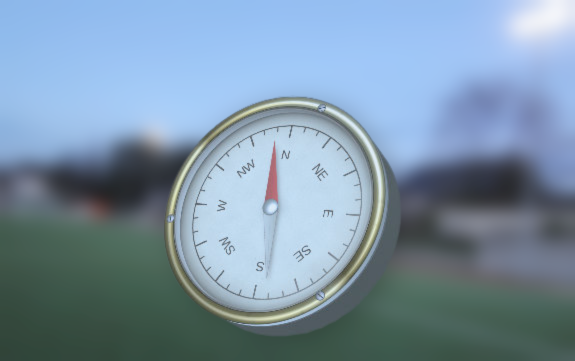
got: 350 °
